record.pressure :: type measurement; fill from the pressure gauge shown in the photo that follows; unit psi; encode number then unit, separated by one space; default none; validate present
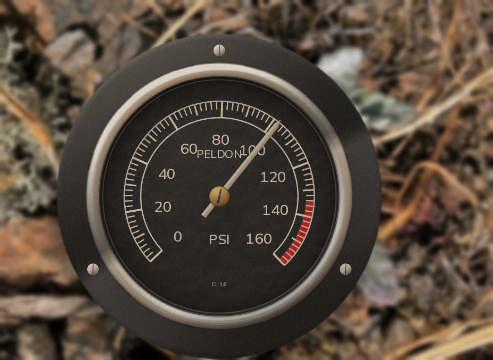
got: 102 psi
